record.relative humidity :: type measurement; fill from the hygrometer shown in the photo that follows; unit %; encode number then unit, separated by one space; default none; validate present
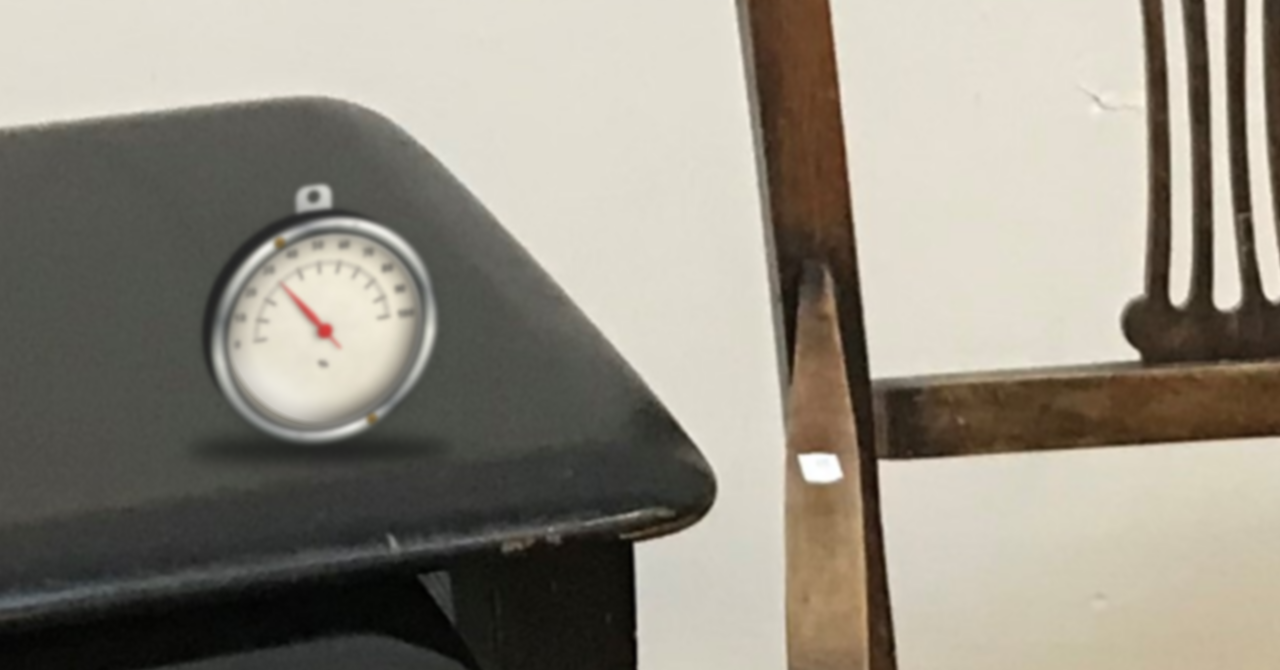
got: 30 %
